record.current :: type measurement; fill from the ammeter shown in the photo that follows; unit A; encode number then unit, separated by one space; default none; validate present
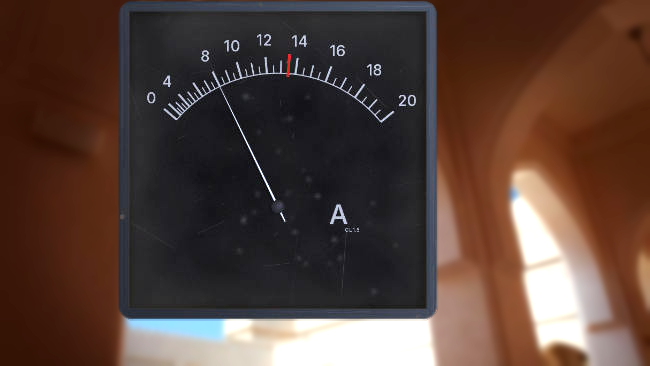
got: 8 A
